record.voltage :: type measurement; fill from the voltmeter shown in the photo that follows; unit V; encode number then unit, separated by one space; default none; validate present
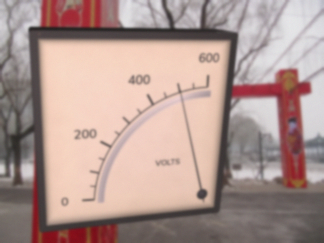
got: 500 V
